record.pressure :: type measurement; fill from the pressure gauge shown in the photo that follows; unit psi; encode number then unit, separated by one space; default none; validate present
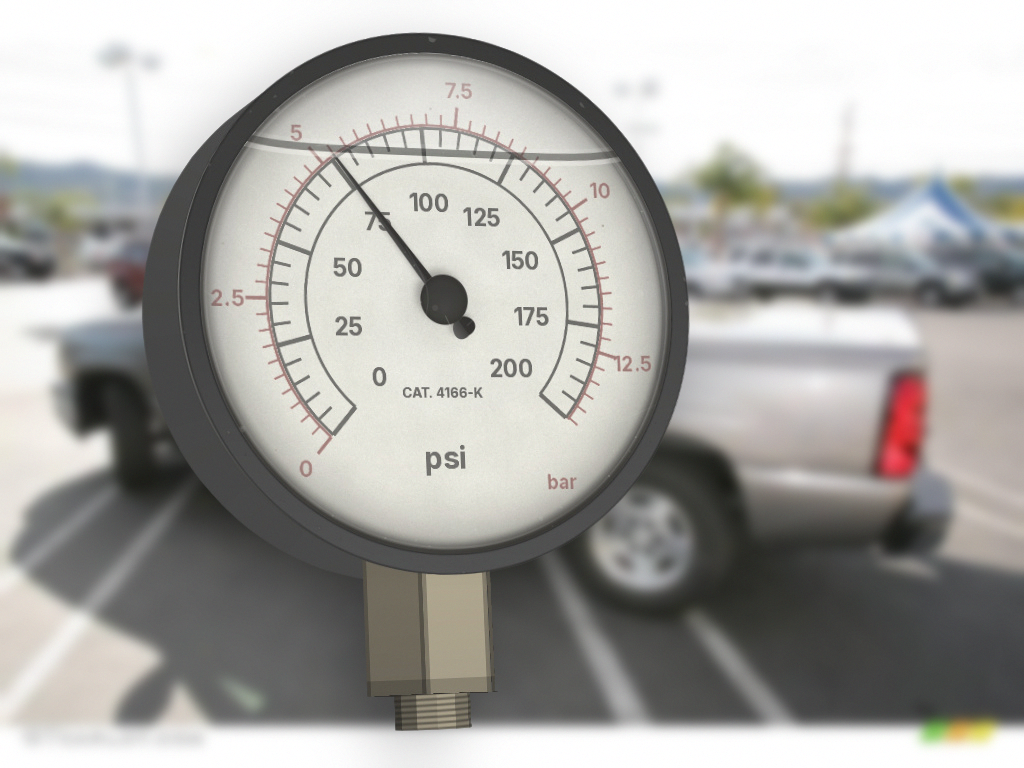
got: 75 psi
